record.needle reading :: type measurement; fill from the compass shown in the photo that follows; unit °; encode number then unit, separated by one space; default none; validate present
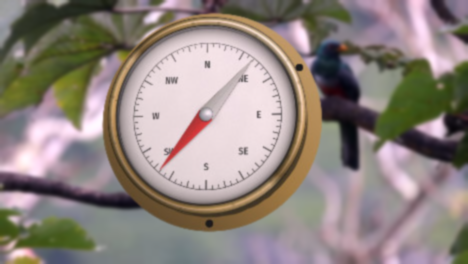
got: 220 °
